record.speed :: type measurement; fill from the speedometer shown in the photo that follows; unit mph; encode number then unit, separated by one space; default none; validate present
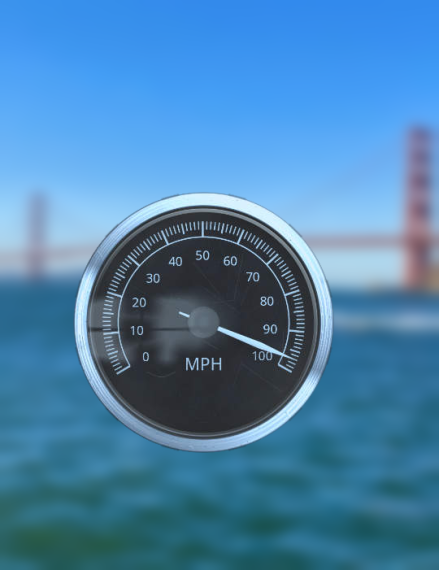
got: 97 mph
